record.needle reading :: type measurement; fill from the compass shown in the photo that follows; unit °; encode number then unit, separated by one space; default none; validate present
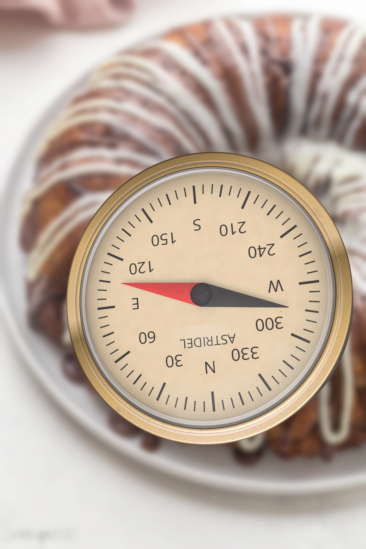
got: 105 °
